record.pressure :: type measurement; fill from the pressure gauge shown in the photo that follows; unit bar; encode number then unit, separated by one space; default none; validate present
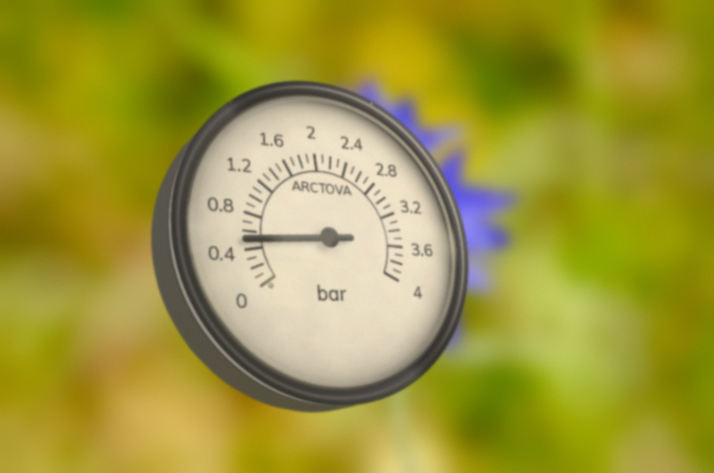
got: 0.5 bar
